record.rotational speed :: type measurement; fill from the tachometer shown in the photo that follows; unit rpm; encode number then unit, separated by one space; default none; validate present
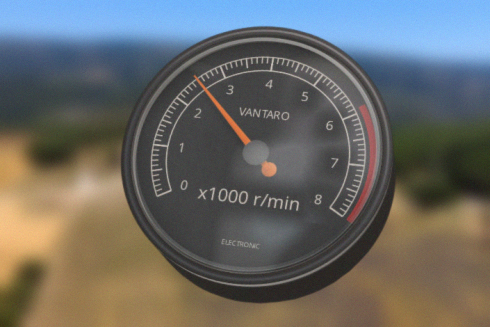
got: 2500 rpm
